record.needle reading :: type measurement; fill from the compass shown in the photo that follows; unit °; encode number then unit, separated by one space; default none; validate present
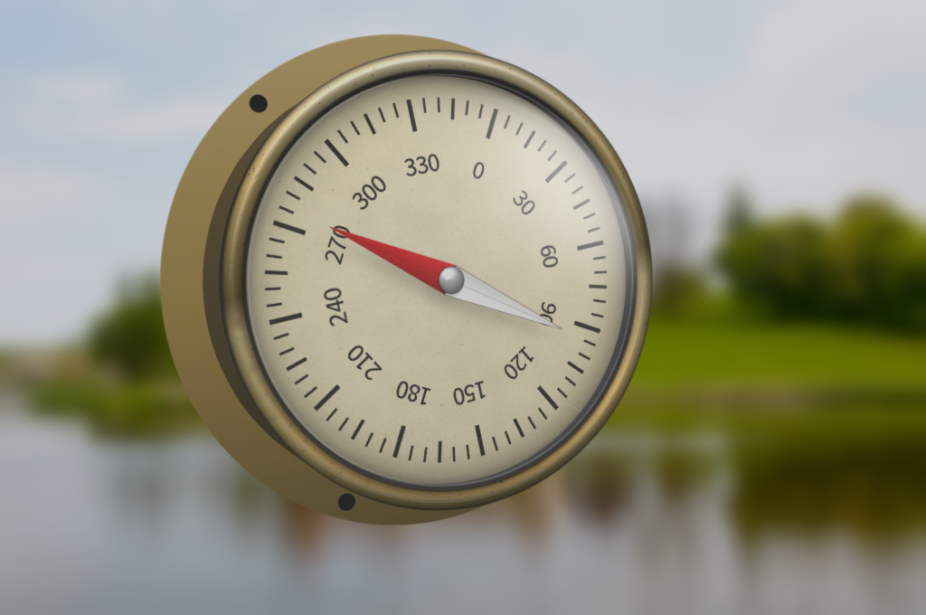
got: 275 °
